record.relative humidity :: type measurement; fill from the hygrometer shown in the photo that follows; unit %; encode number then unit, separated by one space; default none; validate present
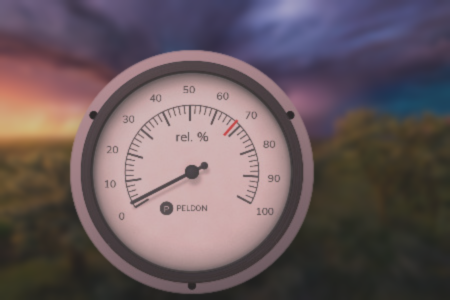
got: 2 %
